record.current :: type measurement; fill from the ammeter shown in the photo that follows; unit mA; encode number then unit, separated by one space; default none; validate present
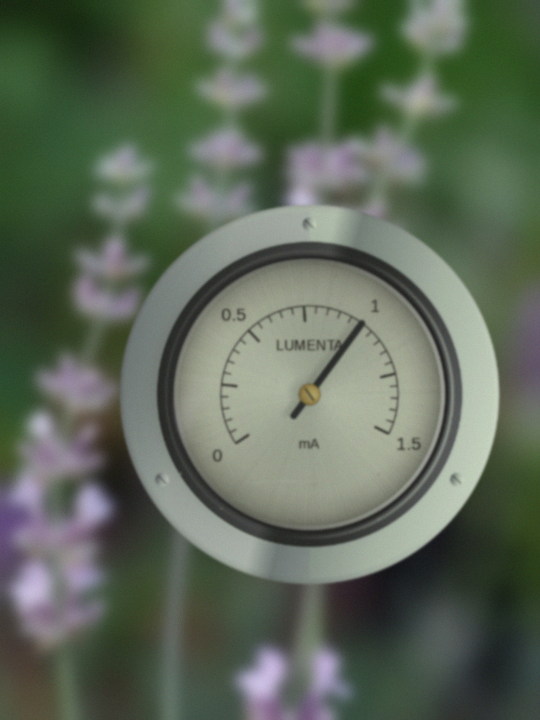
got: 1 mA
